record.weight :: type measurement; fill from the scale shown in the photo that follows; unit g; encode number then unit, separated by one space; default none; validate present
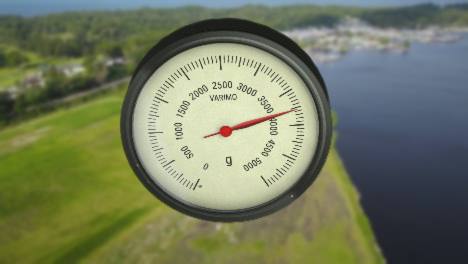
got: 3750 g
